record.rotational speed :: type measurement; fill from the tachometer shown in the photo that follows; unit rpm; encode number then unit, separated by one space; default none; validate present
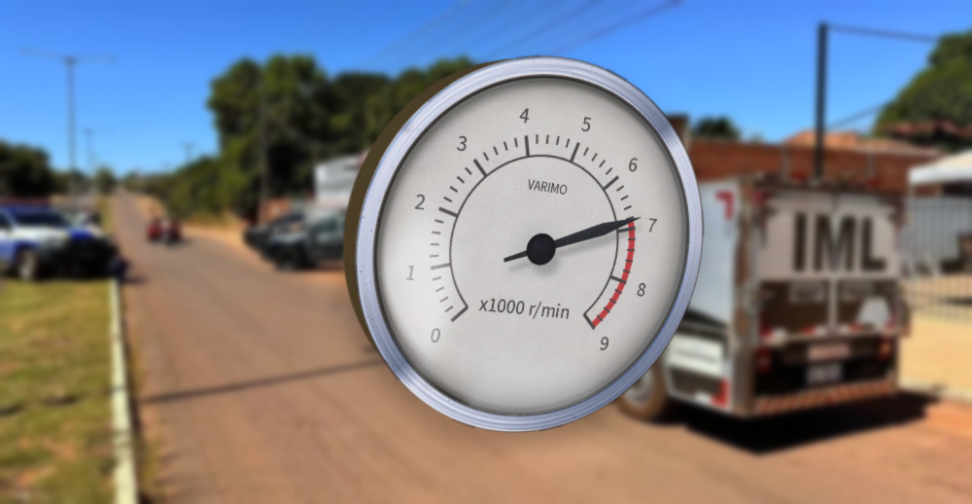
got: 6800 rpm
